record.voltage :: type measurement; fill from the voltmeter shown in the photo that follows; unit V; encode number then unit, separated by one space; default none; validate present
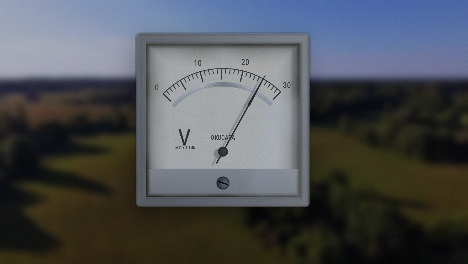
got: 25 V
